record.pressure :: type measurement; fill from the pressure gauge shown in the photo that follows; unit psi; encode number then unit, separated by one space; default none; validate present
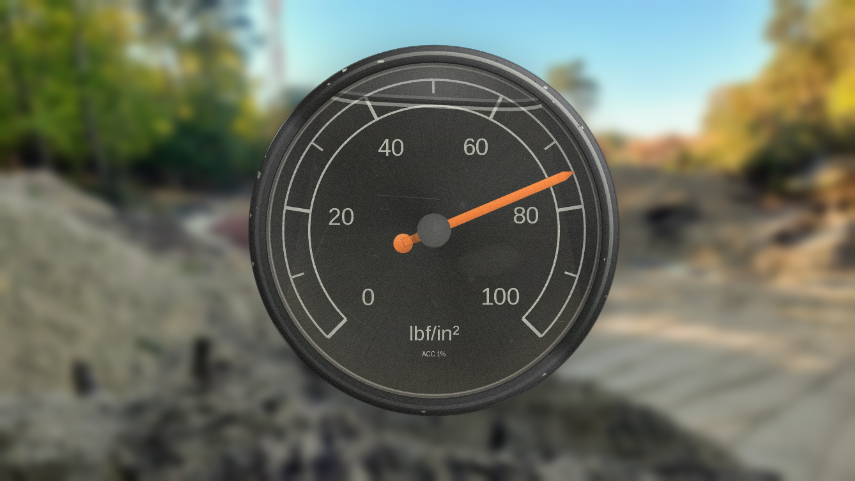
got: 75 psi
